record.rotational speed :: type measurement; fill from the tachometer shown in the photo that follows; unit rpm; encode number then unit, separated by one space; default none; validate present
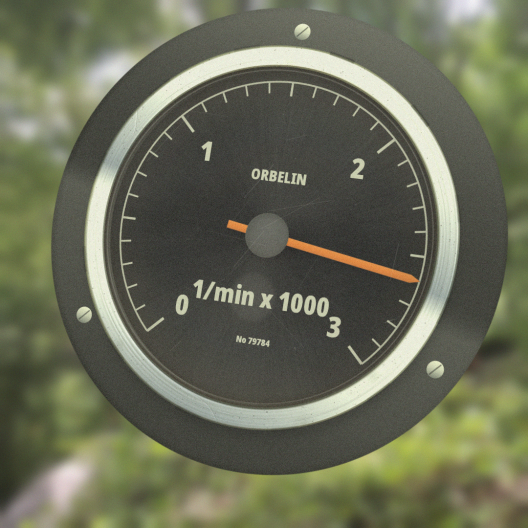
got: 2600 rpm
